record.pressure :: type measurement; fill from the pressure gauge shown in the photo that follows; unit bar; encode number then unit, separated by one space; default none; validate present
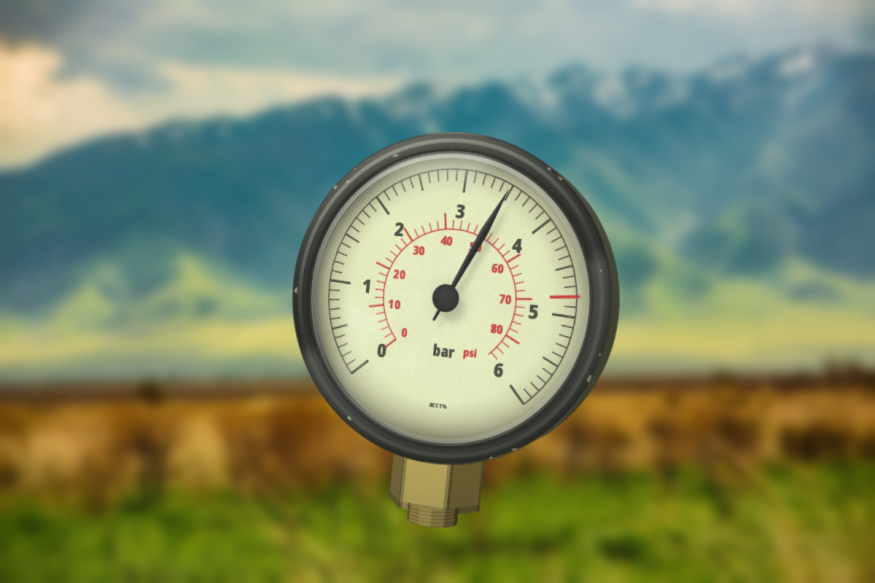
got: 3.5 bar
